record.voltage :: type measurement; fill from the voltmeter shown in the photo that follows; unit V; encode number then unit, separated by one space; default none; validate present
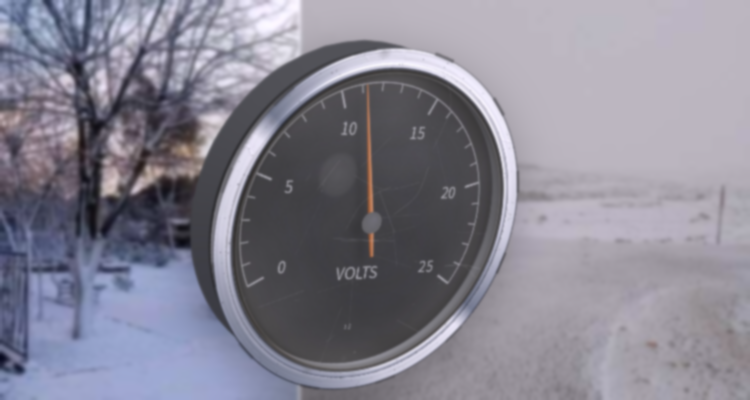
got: 11 V
